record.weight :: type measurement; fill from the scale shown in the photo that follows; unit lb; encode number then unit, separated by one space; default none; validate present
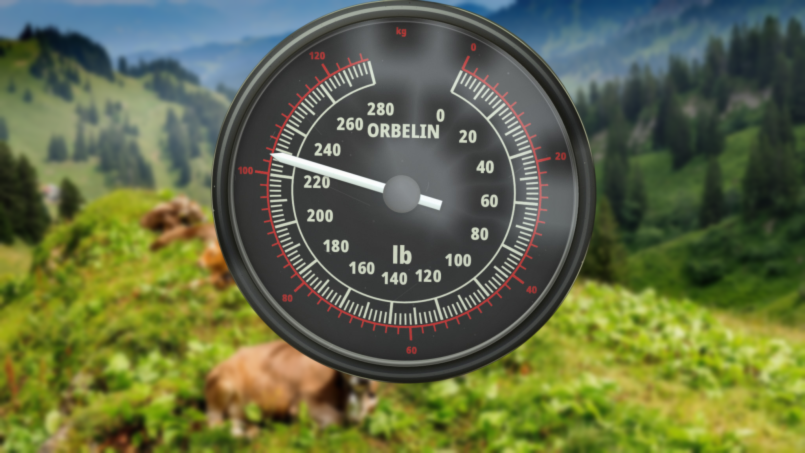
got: 228 lb
